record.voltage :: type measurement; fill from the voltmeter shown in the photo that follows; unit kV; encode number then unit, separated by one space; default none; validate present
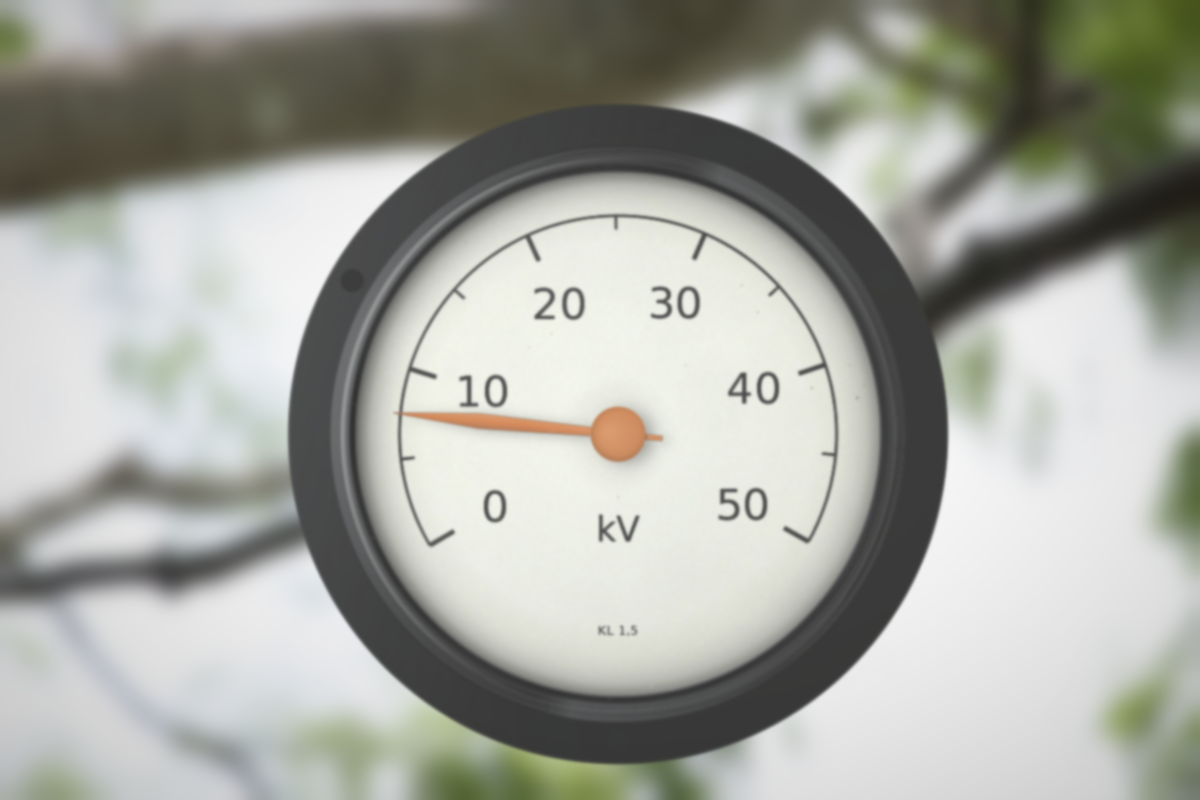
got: 7.5 kV
